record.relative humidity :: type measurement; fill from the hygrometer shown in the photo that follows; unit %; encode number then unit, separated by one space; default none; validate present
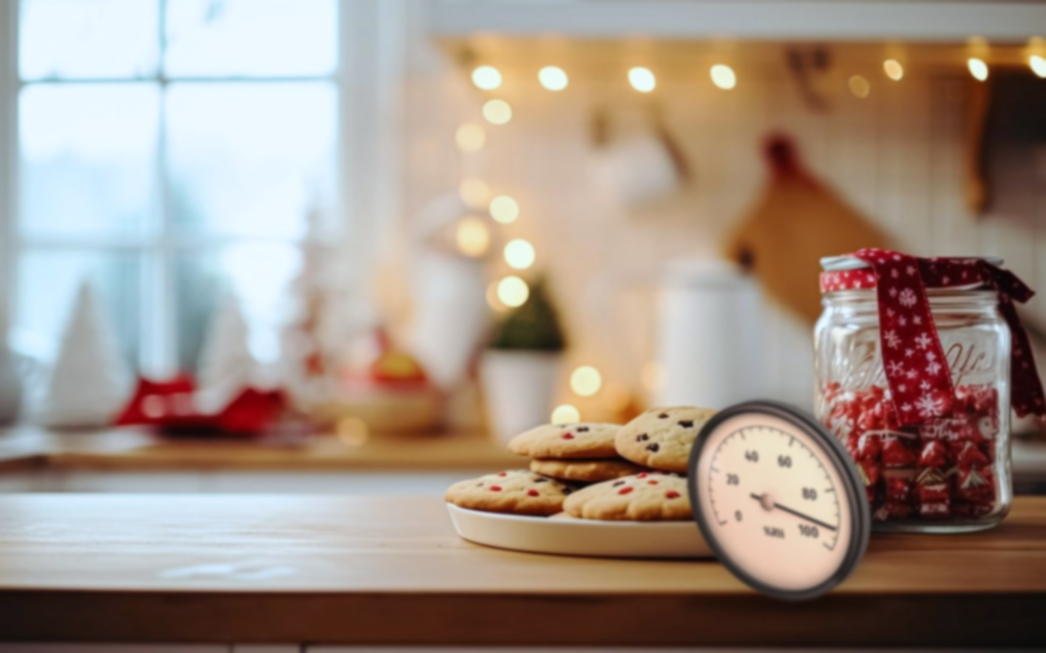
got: 92 %
